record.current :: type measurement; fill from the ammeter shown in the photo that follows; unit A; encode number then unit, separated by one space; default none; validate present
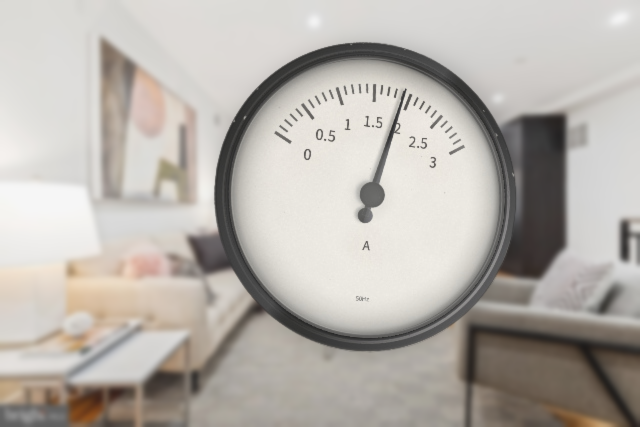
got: 1.9 A
